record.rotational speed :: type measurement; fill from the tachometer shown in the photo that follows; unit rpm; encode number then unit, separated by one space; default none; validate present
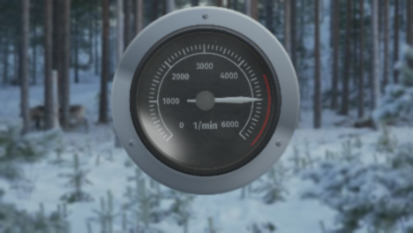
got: 5000 rpm
